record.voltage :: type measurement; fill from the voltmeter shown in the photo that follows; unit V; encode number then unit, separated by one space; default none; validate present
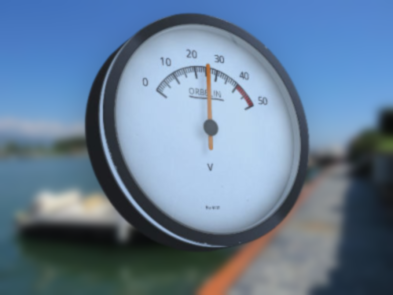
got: 25 V
